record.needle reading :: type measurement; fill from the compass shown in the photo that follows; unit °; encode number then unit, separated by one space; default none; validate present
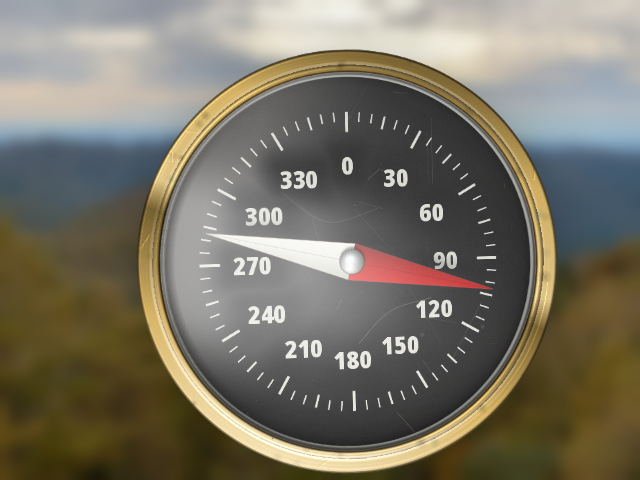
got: 102.5 °
